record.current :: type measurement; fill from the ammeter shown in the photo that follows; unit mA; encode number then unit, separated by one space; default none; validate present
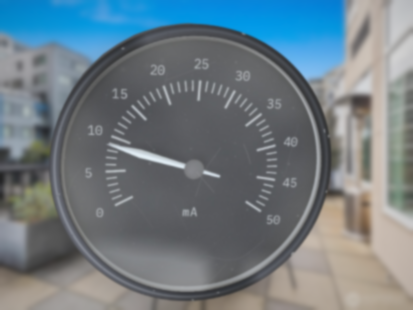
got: 9 mA
